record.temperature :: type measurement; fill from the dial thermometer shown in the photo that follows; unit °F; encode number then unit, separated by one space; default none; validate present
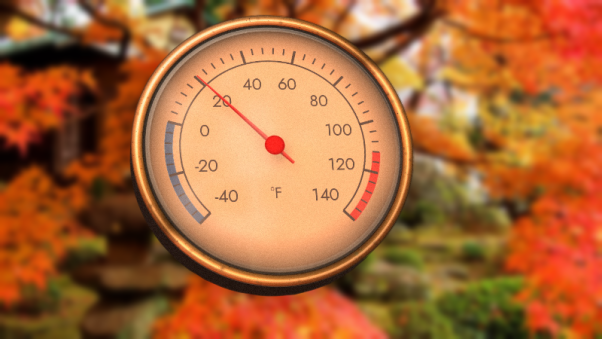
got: 20 °F
